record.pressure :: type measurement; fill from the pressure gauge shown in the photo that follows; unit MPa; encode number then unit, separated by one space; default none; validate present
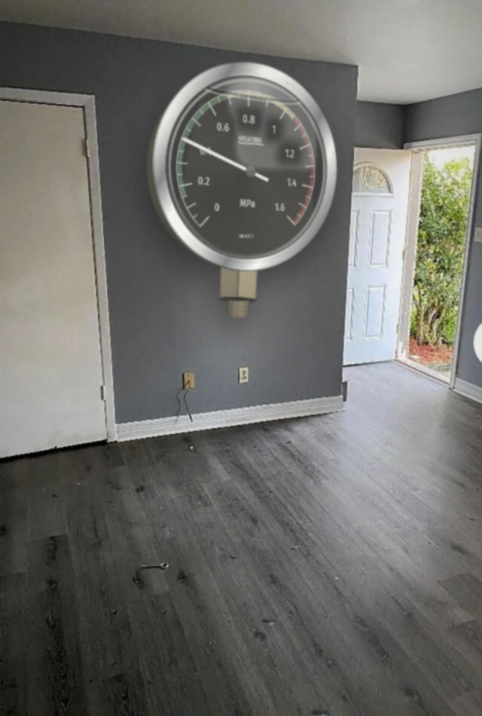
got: 0.4 MPa
